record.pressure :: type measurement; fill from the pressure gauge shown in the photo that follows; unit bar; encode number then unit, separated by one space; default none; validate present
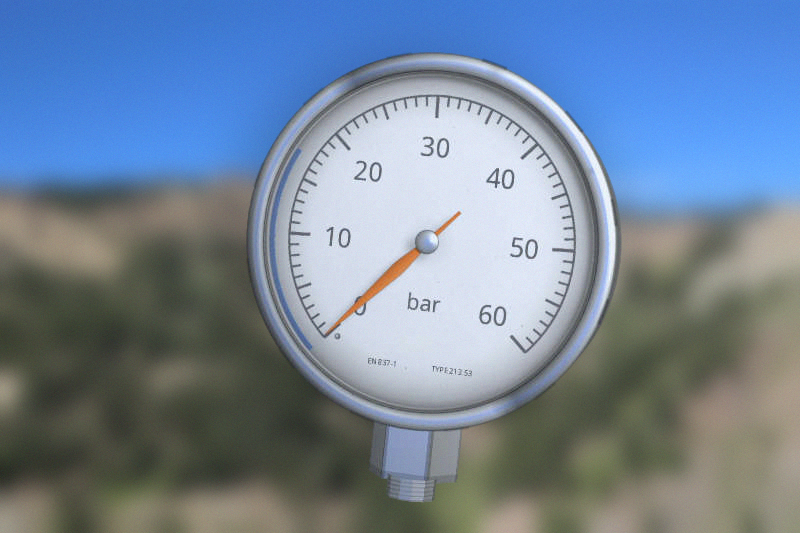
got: 0 bar
